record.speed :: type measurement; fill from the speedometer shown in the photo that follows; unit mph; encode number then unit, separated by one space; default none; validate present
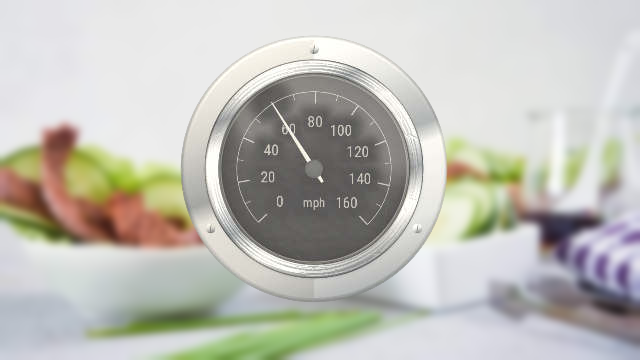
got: 60 mph
